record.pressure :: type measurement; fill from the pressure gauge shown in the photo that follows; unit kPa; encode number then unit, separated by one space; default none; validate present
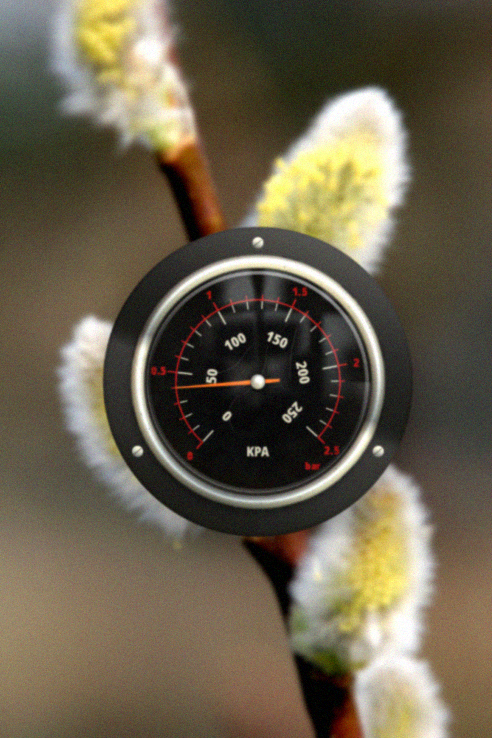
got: 40 kPa
